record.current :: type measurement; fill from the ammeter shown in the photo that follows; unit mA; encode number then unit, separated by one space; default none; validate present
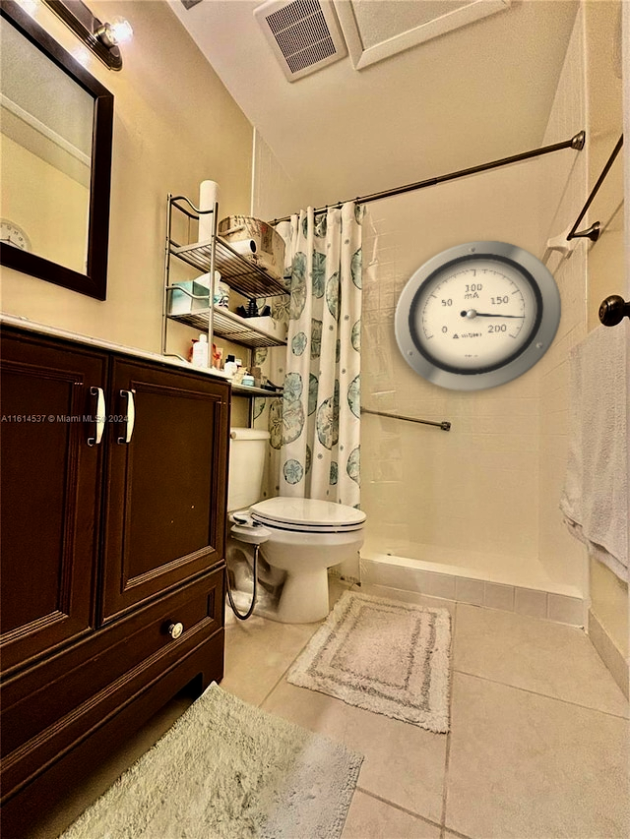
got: 180 mA
